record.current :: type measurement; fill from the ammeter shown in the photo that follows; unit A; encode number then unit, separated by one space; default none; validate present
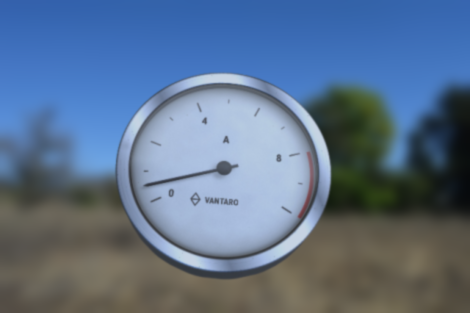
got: 0.5 A
